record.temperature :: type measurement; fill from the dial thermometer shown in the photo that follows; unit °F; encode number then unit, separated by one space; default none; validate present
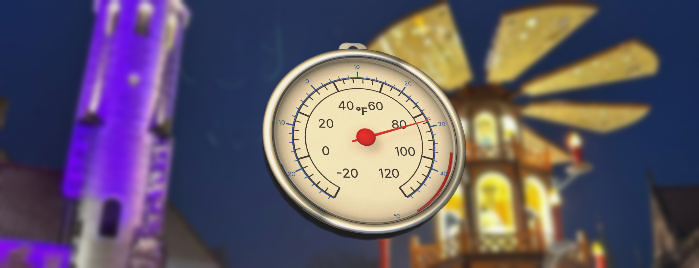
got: 84 °F
